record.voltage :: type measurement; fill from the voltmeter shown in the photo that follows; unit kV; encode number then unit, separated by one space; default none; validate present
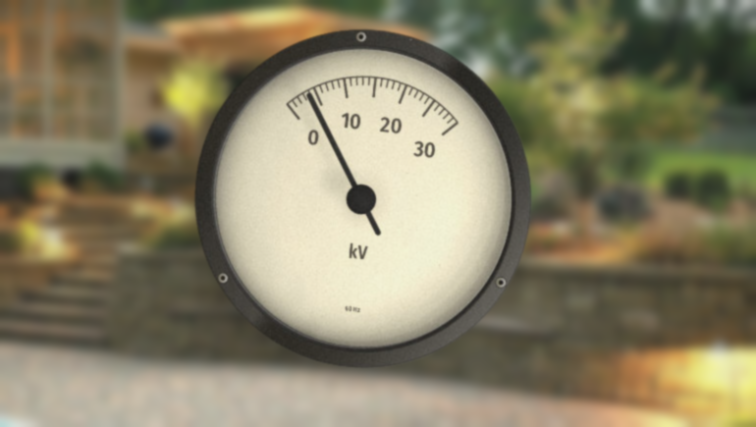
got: 4 kV
